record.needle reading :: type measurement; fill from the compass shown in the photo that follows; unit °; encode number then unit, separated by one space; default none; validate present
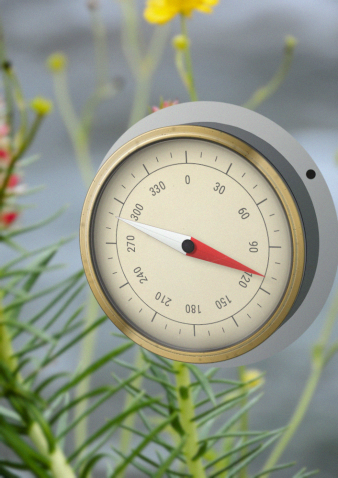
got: 110 °
